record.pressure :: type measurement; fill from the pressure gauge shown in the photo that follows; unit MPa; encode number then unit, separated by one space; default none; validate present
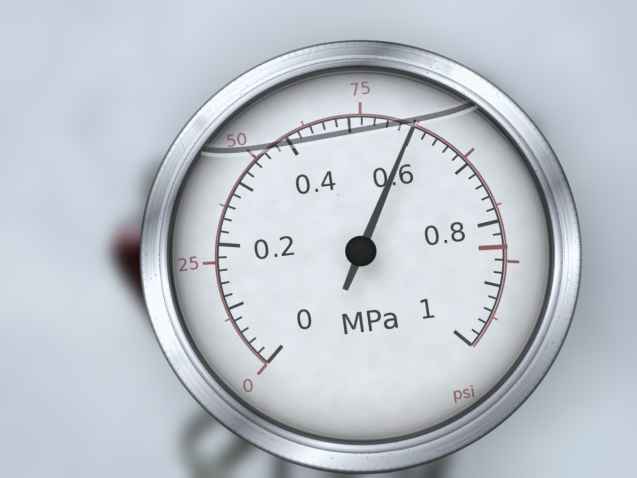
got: 0.6 MPa
